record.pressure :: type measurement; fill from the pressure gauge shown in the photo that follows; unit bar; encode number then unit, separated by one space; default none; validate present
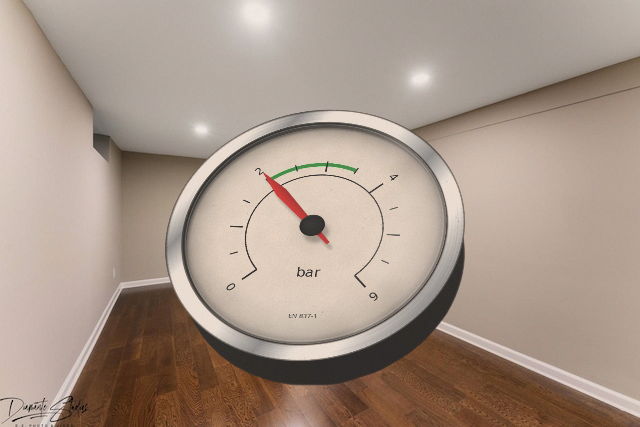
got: 2 bar
